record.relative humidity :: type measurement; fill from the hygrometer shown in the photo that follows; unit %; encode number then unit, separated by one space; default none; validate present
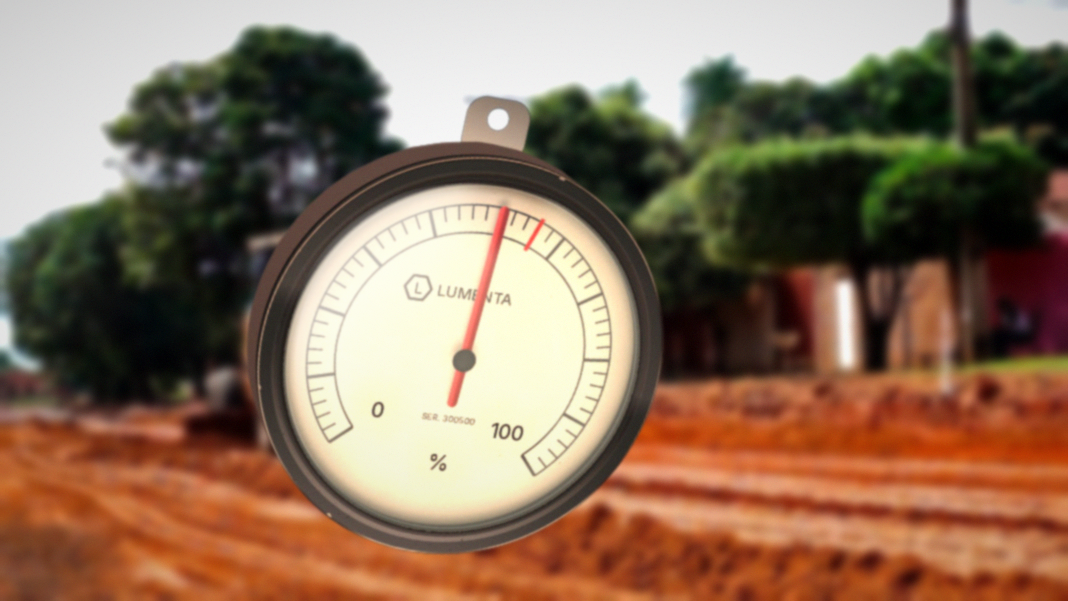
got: 50 %
